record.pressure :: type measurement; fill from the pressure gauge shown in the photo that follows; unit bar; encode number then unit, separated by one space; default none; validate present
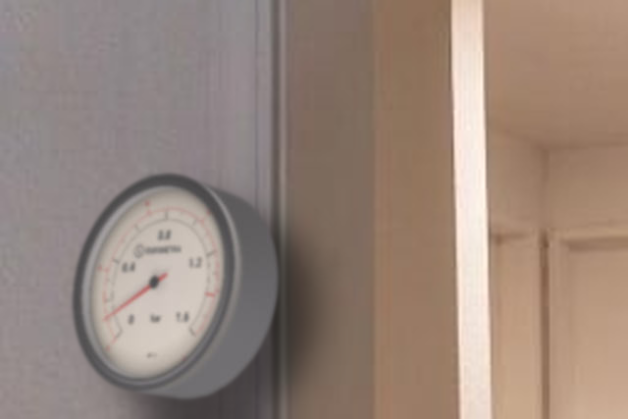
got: 0.1 bar
